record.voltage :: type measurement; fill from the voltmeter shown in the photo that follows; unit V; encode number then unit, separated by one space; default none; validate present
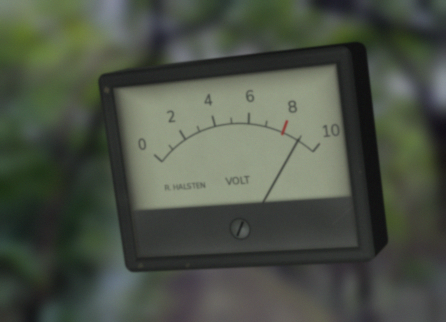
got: 9 V
